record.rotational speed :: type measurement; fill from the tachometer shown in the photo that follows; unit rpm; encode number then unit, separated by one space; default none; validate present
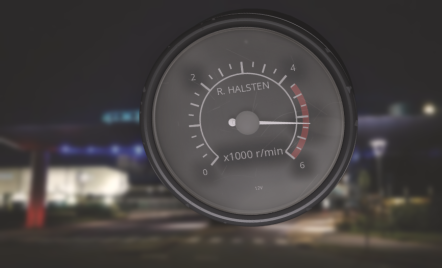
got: 5125 rpm
